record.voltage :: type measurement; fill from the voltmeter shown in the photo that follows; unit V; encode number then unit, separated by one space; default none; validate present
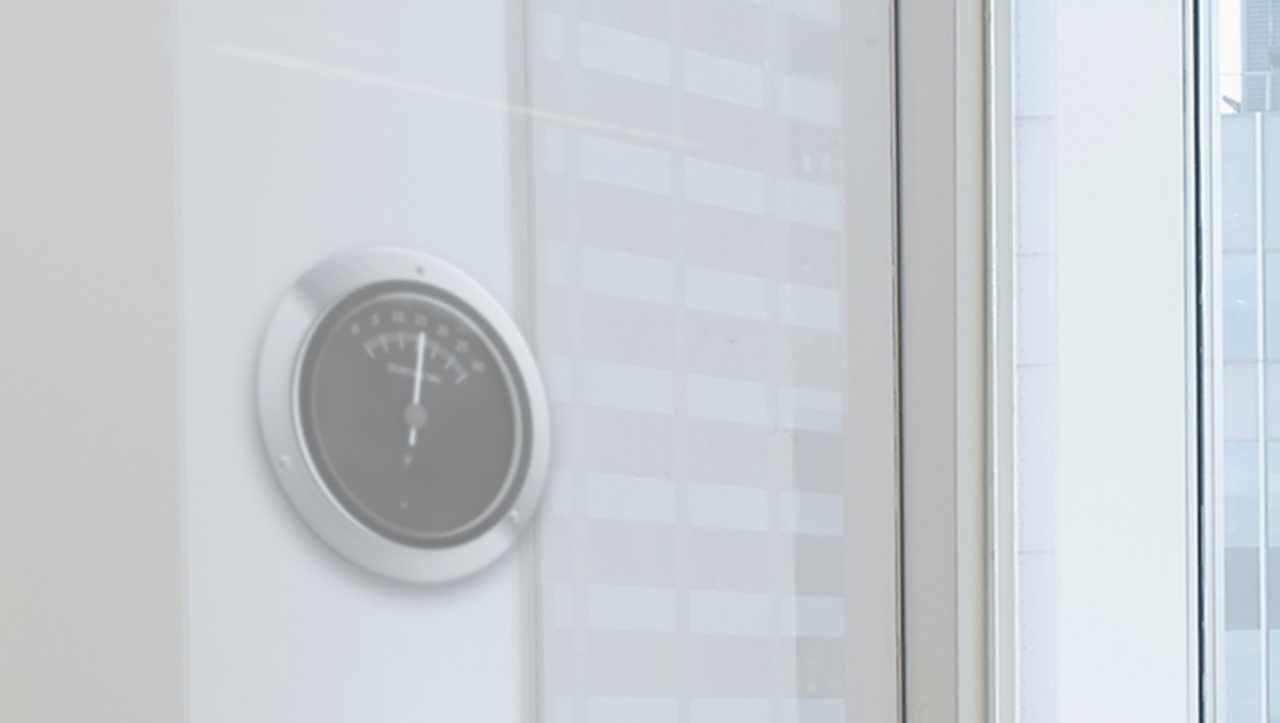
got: 15 V
